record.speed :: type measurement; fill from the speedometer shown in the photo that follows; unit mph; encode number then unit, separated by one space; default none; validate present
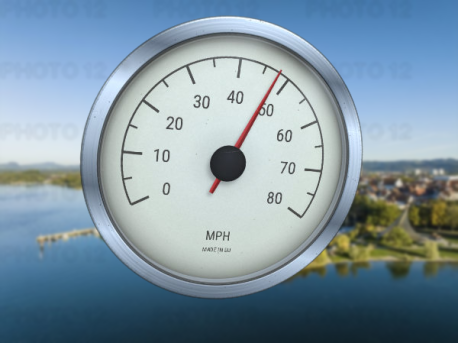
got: 47.5 mph
